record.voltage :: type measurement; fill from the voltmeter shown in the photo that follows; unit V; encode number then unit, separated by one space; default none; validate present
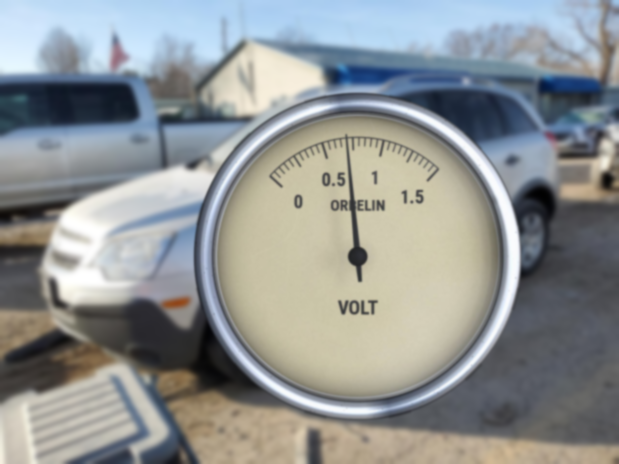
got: 0.7 V
